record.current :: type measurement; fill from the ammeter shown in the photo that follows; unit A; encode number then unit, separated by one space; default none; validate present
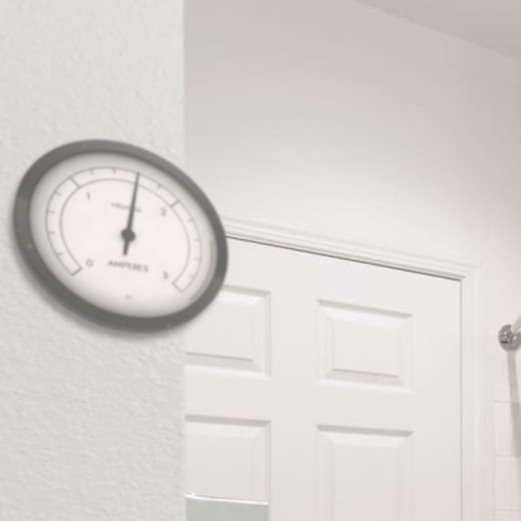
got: 1.6 A
